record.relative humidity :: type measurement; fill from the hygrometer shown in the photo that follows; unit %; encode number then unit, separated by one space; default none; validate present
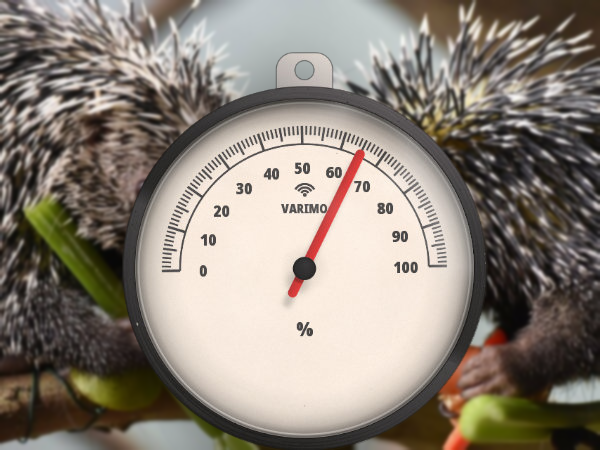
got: 65 %
